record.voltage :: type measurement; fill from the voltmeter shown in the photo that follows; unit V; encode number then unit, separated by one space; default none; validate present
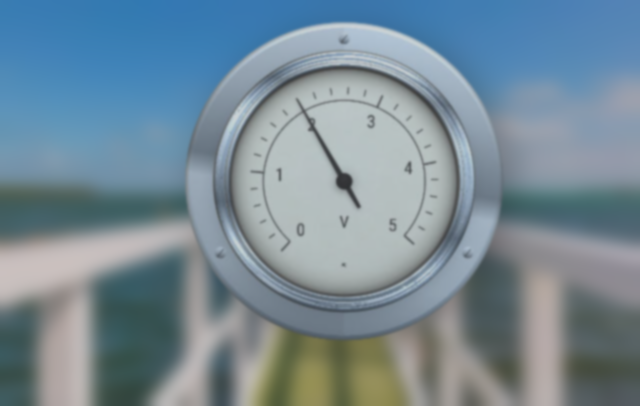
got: 2 V
